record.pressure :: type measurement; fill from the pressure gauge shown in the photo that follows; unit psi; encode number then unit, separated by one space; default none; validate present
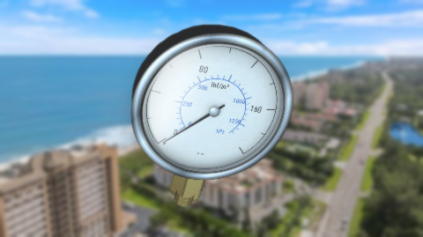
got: 0 psi
